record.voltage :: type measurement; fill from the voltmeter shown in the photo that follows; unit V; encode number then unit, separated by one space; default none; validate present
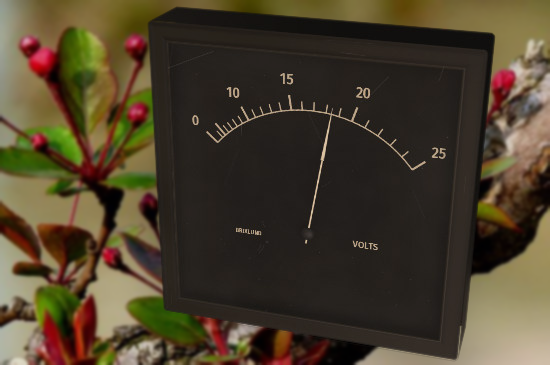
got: 18.5 V
